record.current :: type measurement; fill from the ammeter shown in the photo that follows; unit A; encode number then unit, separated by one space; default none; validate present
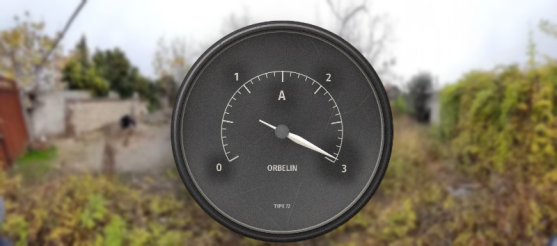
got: 2.95 A
